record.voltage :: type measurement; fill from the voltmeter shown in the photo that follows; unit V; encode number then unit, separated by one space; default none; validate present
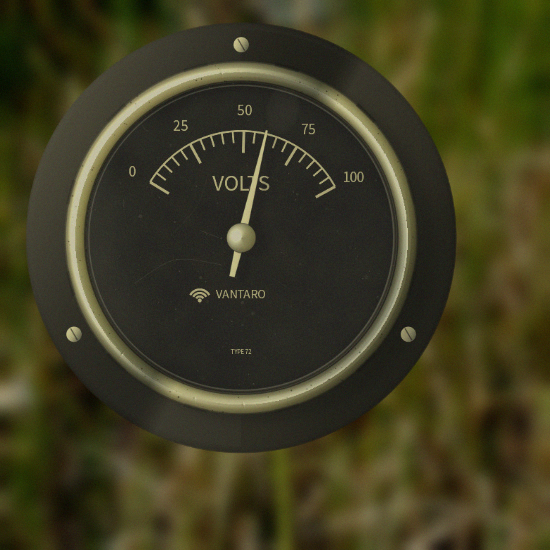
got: 60 V
